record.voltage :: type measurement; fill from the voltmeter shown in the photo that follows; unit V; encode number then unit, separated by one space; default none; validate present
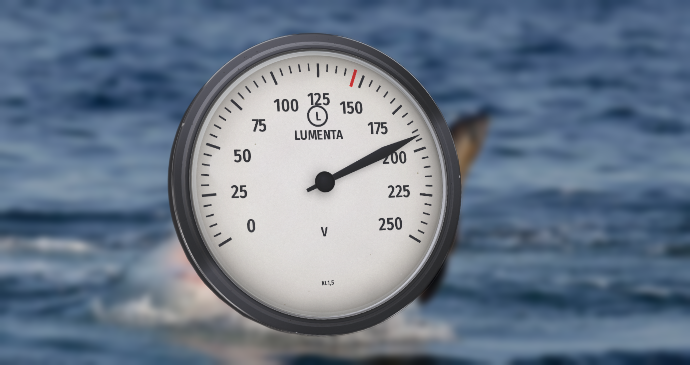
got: 192.5 V
